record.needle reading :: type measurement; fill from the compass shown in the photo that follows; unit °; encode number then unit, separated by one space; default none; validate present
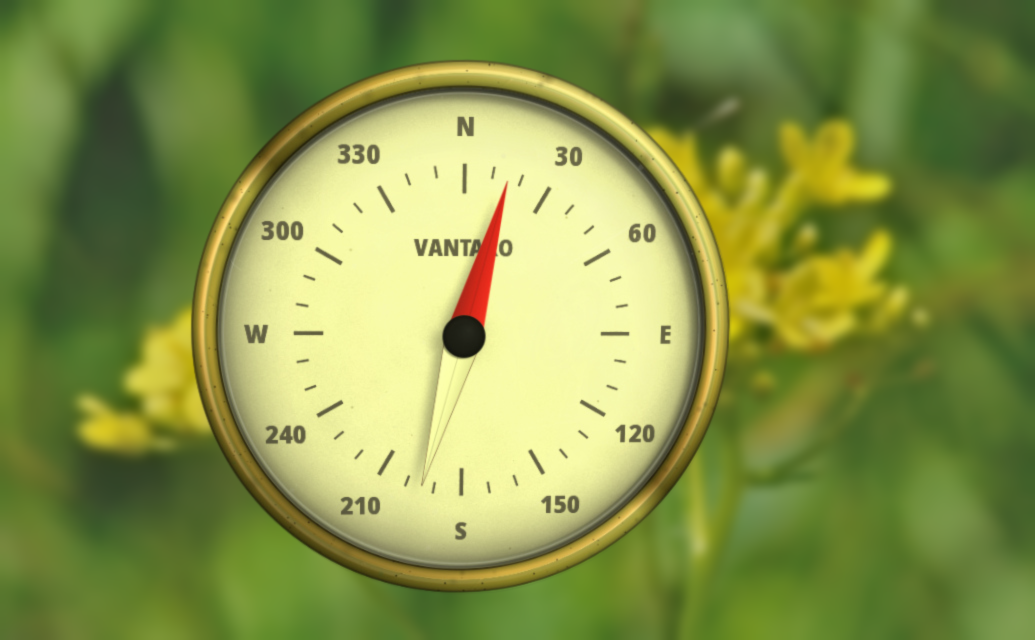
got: 15 °
